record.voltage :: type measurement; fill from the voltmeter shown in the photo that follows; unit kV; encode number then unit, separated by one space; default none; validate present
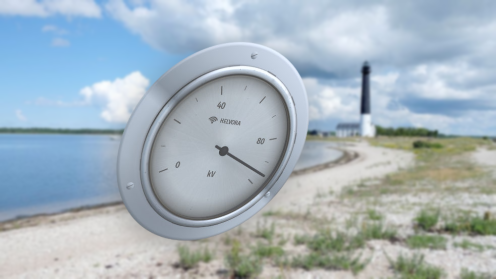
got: 95 kV
